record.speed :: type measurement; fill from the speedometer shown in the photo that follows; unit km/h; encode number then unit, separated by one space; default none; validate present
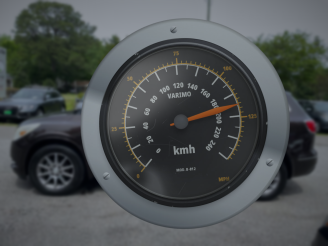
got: 190 km/h
